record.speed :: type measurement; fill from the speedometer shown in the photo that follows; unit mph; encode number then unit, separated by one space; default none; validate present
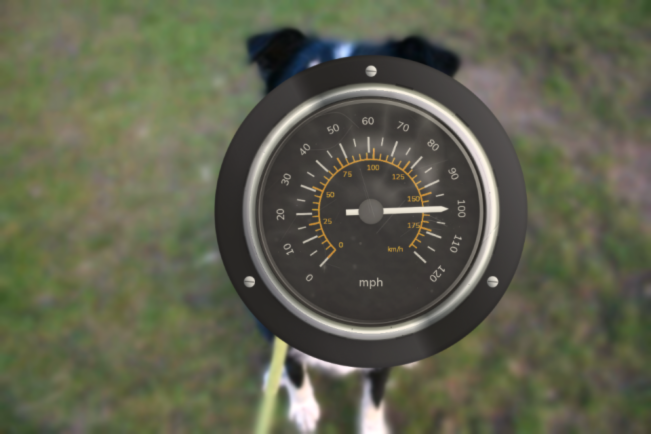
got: 100 mph
